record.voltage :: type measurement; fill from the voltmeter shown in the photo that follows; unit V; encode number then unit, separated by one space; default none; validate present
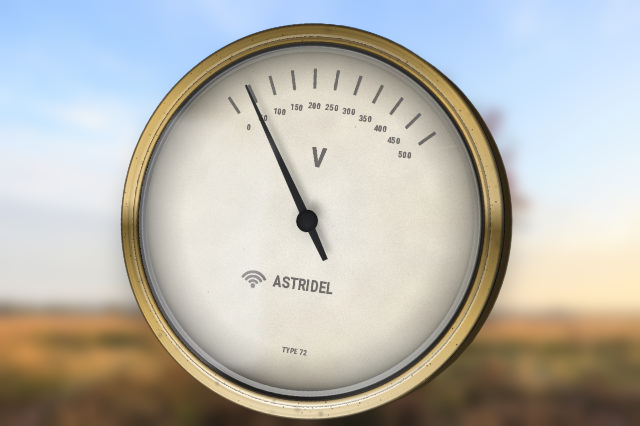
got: 50 V
